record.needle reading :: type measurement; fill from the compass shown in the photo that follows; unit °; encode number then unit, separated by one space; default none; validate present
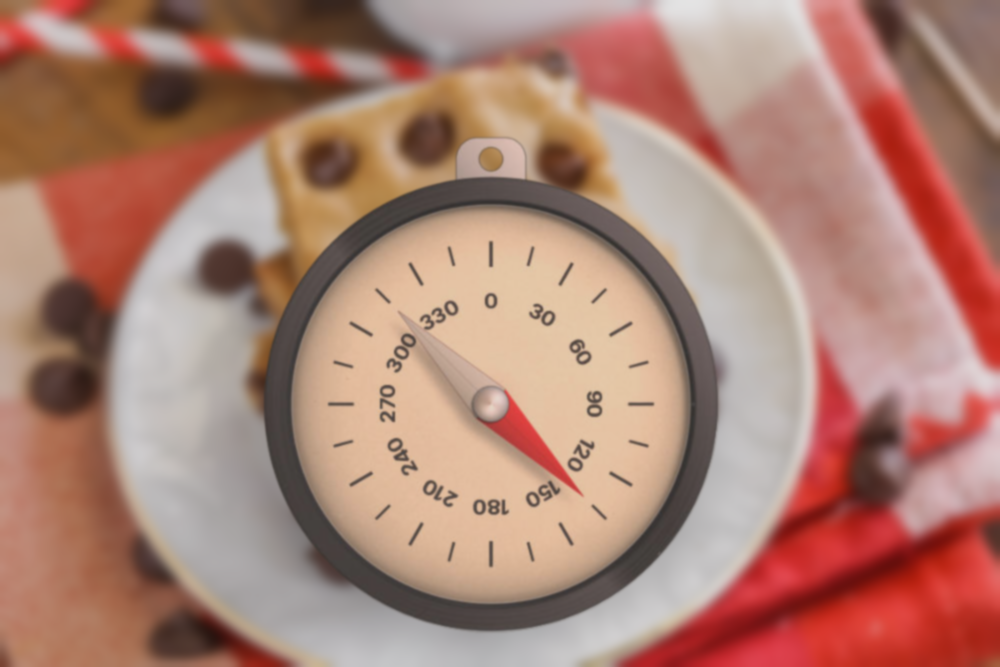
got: 135 °
